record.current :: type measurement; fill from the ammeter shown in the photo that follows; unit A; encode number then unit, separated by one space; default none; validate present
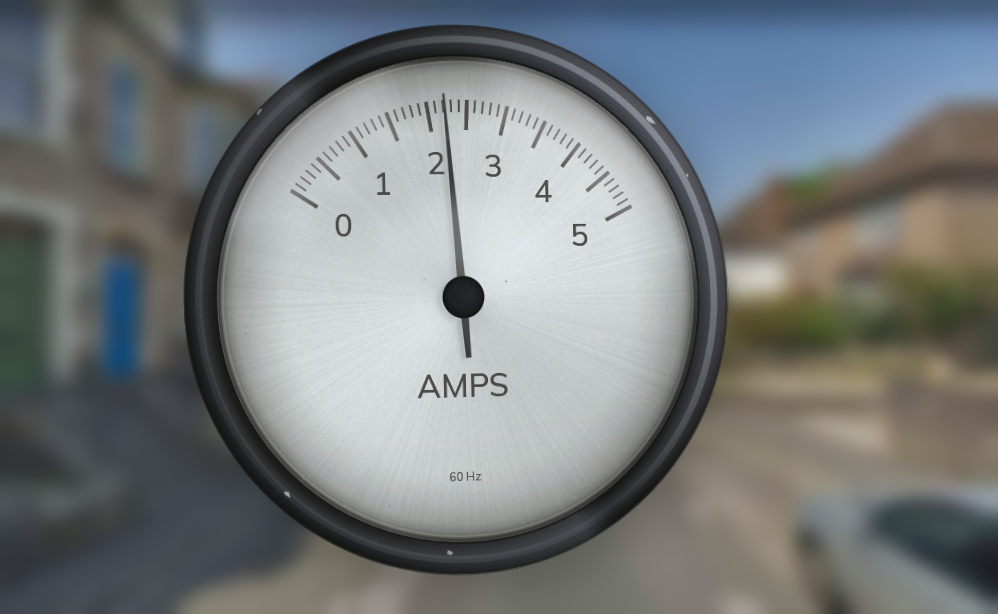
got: 2.2 A
